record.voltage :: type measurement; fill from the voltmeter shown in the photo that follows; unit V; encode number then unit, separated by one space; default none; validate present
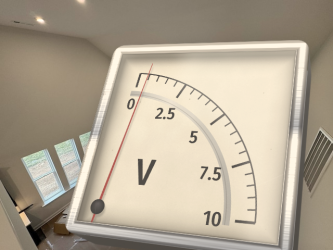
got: 0.5 V
